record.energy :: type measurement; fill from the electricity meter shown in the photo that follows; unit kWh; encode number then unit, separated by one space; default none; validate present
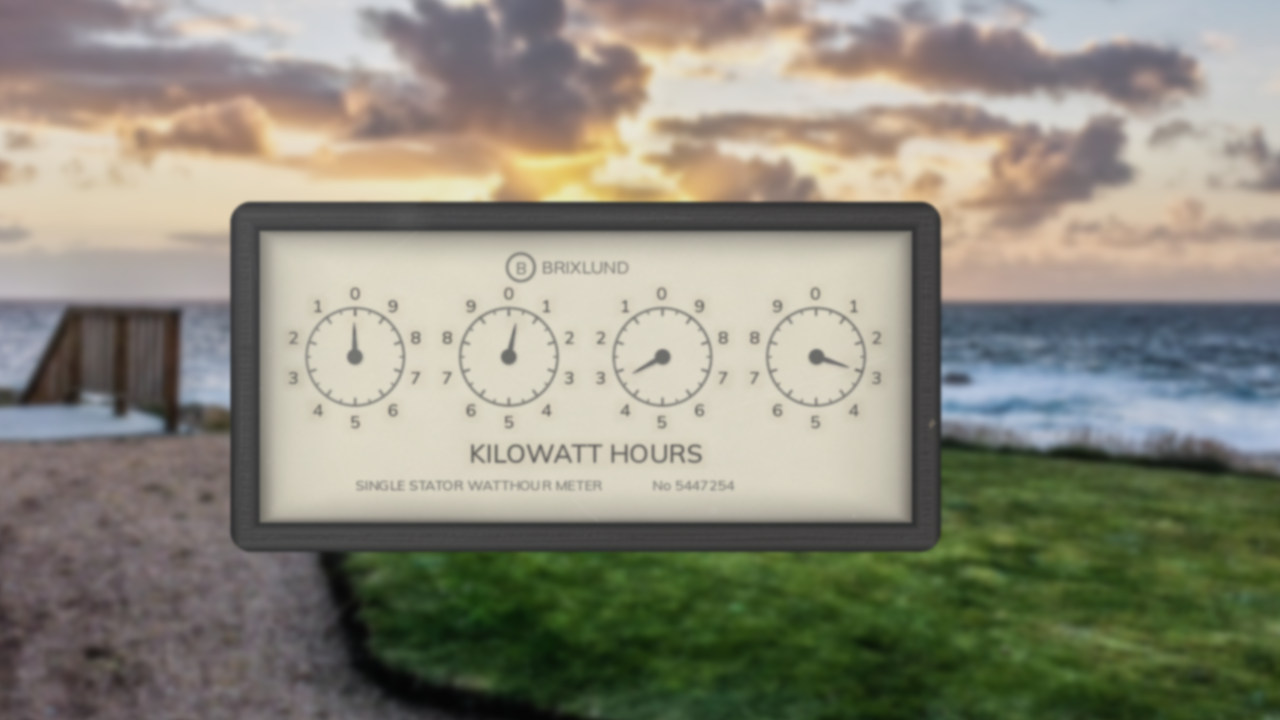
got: 33 kWh
